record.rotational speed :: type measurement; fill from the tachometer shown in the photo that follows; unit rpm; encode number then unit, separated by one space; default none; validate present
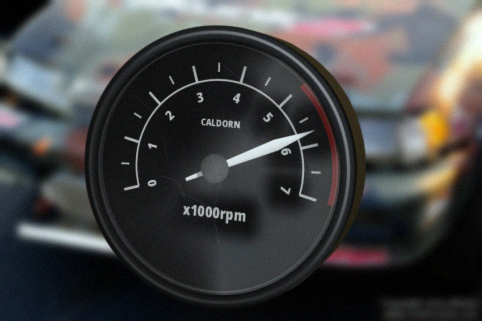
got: 5750 rpm
